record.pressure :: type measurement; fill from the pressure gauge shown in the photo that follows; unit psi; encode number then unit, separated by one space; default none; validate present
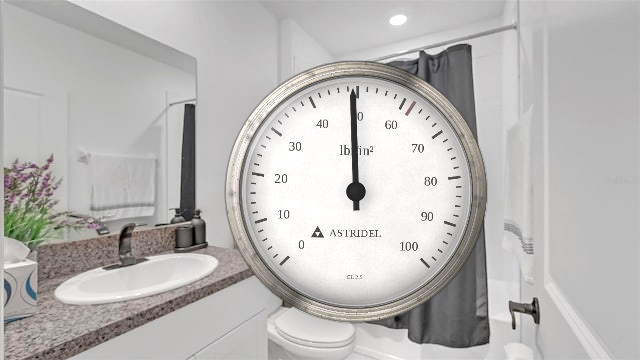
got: 49 psi
